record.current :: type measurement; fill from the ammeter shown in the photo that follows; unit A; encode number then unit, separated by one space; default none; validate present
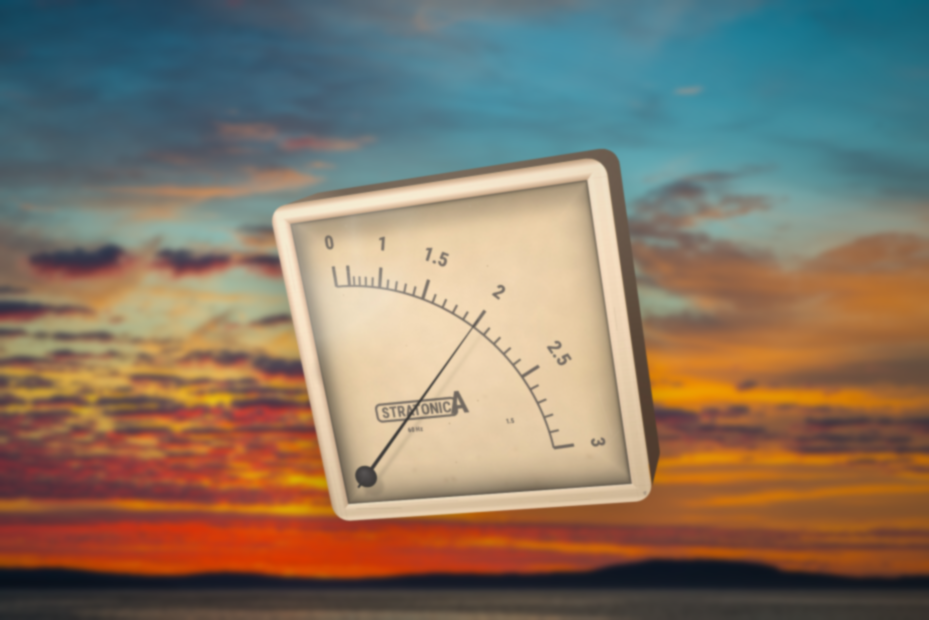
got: 2 A
